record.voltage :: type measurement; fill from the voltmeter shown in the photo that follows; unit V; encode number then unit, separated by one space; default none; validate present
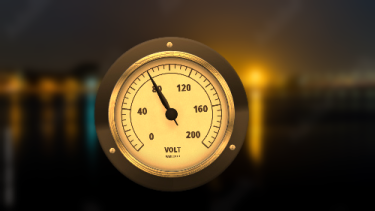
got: 80 V
